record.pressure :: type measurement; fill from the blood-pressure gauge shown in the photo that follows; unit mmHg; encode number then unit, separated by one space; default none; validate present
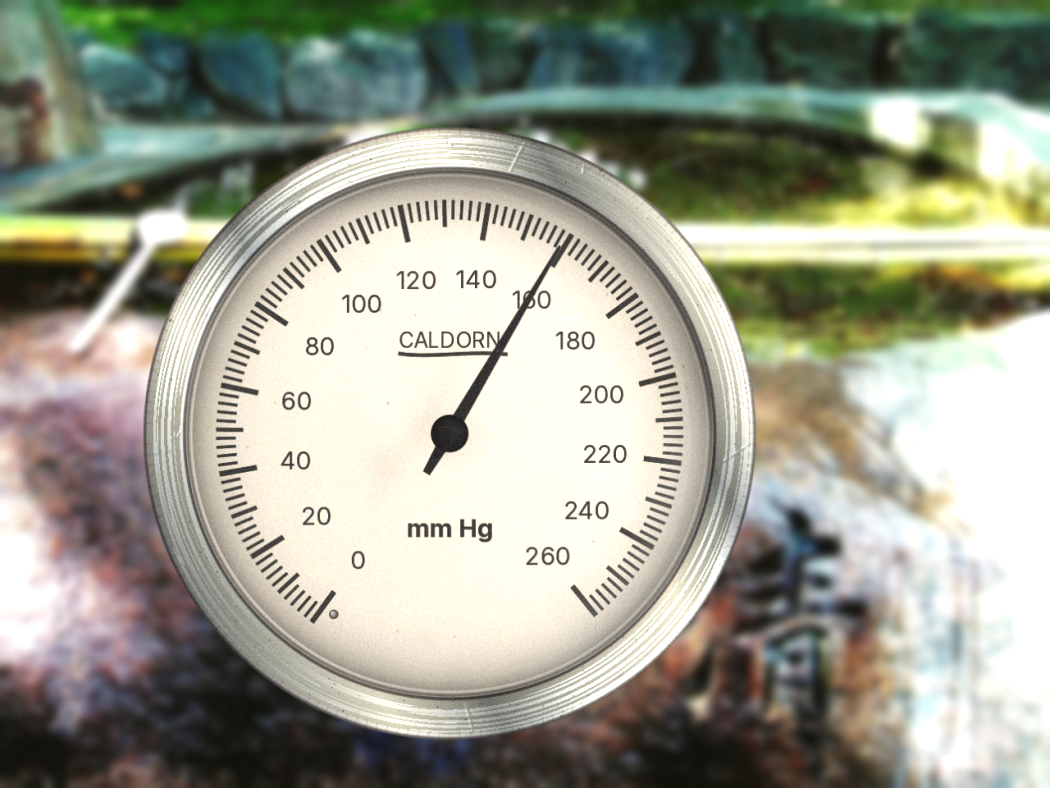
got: 159 mmHg
